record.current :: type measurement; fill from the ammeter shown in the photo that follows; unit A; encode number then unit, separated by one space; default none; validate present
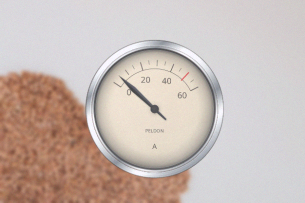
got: 5 A
